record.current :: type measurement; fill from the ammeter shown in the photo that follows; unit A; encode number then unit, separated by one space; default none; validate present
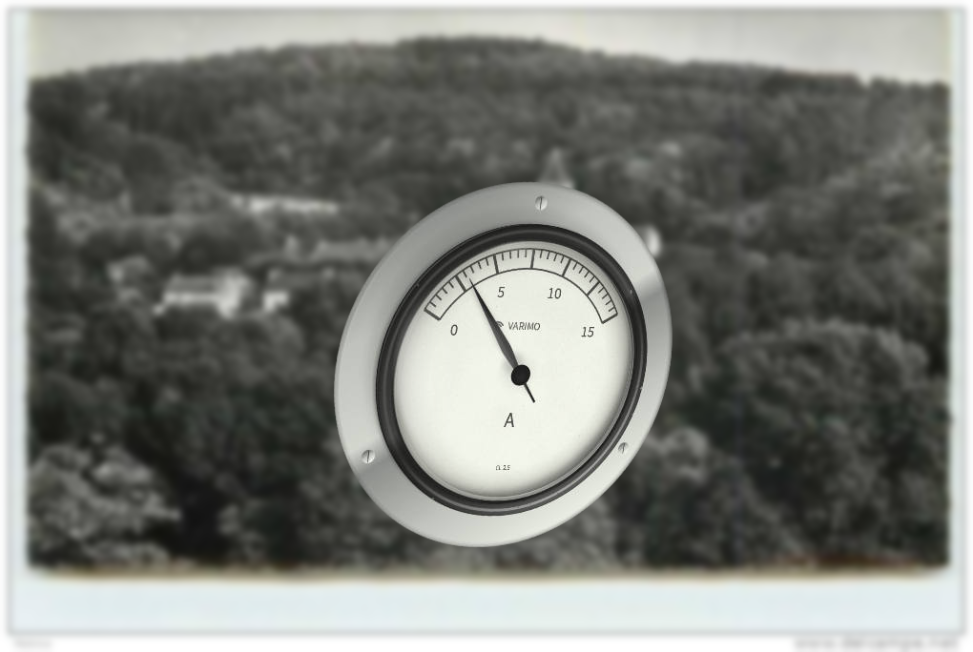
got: 3 A
